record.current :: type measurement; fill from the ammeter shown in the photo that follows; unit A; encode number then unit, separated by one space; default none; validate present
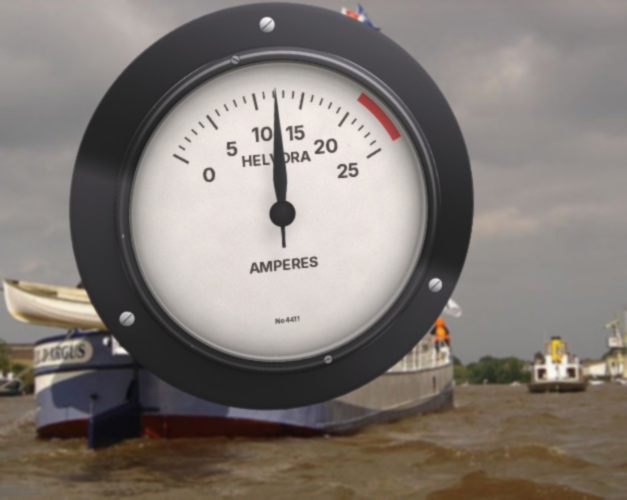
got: 12 A
